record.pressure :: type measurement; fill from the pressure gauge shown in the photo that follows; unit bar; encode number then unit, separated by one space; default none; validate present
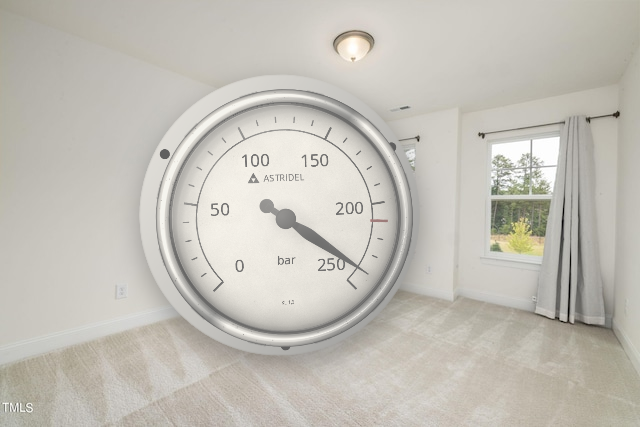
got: 240 bar
